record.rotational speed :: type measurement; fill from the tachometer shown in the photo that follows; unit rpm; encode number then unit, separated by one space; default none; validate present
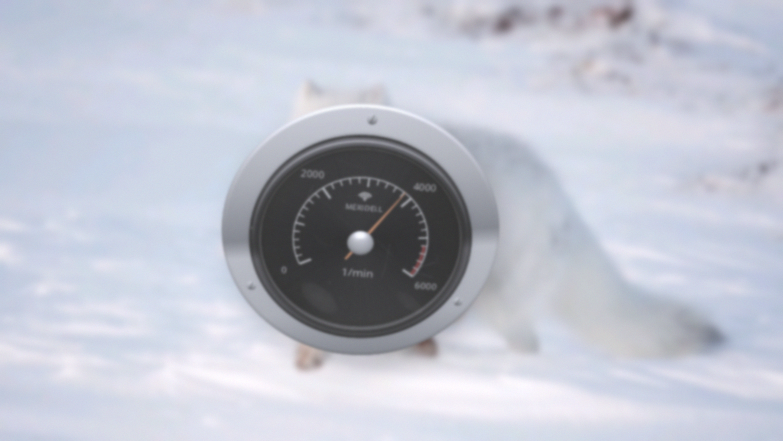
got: 3800 rpm
